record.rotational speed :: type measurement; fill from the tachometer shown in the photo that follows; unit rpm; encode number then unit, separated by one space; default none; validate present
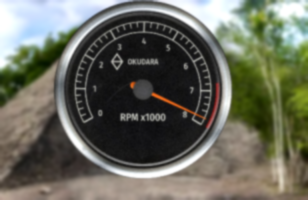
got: 7800 rpm
